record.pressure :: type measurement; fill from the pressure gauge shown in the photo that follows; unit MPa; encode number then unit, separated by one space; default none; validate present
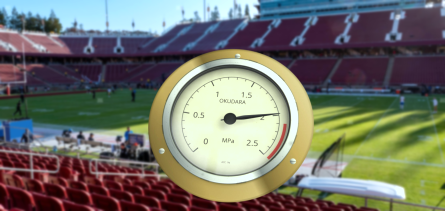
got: 2 MPa
